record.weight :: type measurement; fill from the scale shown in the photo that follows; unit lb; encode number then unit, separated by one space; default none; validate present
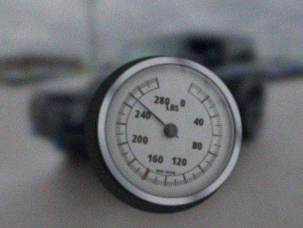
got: 250 lb
